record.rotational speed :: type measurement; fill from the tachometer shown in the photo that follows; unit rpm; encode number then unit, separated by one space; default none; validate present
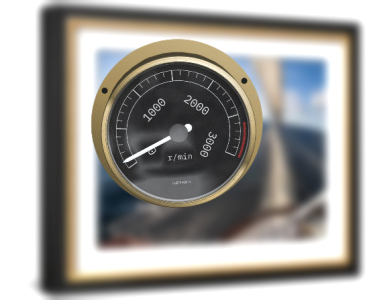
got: 100 rpm
